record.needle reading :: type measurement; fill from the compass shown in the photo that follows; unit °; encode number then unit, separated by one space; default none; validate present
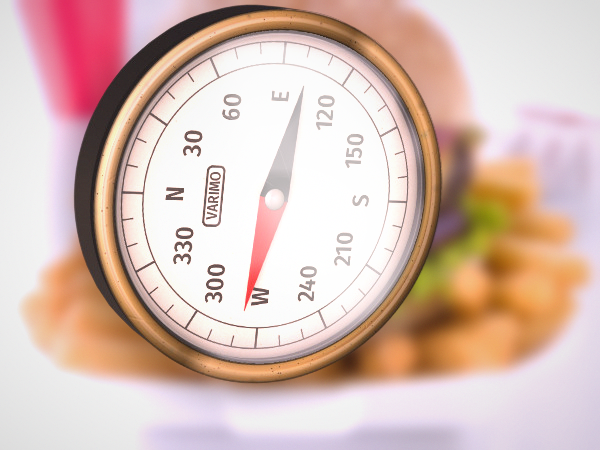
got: 280 °
